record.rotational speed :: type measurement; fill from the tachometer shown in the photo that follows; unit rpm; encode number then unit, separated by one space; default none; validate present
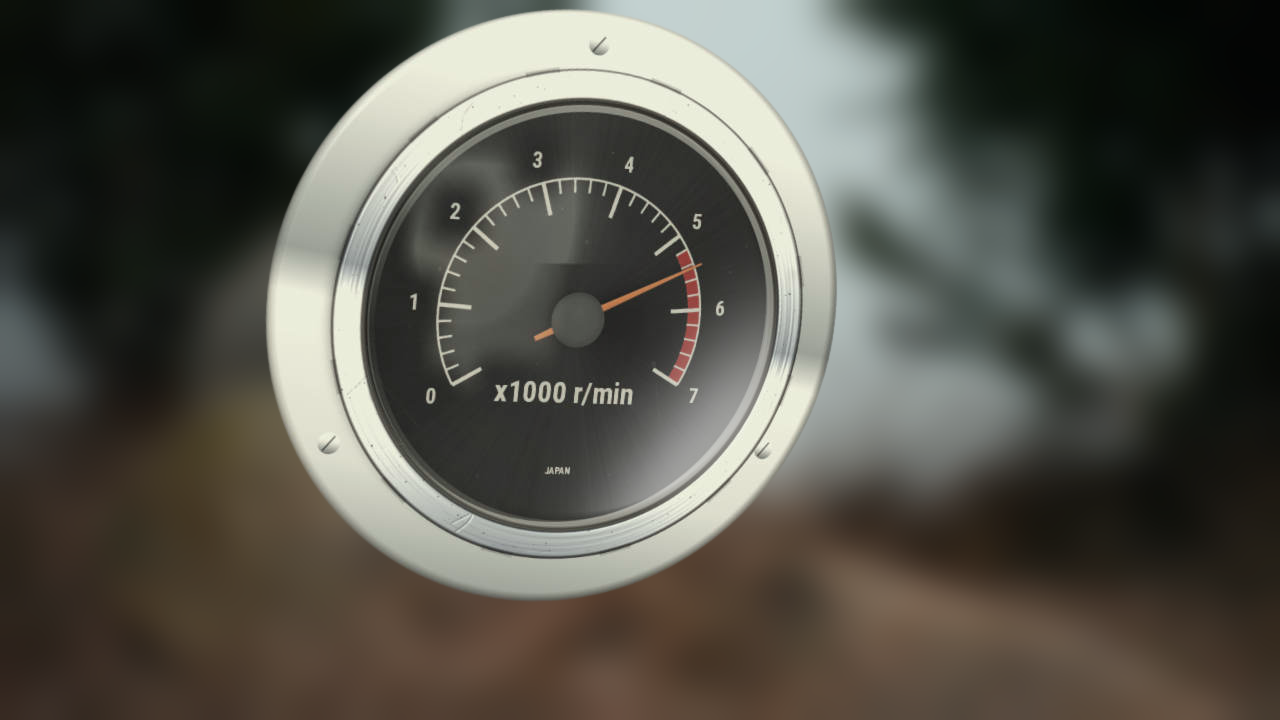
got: 5400 rpm
